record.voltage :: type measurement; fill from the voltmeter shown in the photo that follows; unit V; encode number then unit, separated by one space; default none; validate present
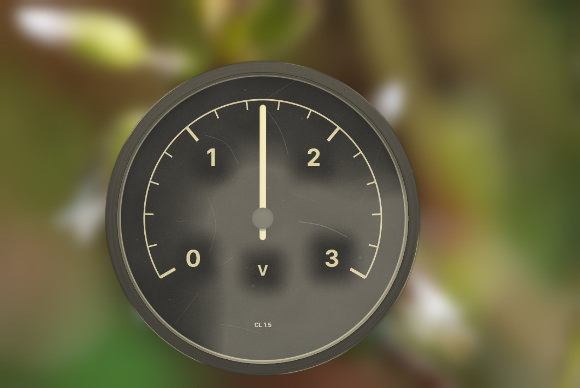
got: 1.5 V
